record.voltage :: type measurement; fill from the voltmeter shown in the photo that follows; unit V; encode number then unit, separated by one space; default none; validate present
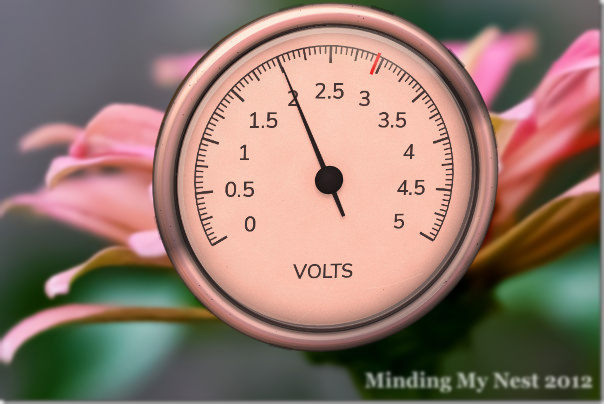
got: 2 V
